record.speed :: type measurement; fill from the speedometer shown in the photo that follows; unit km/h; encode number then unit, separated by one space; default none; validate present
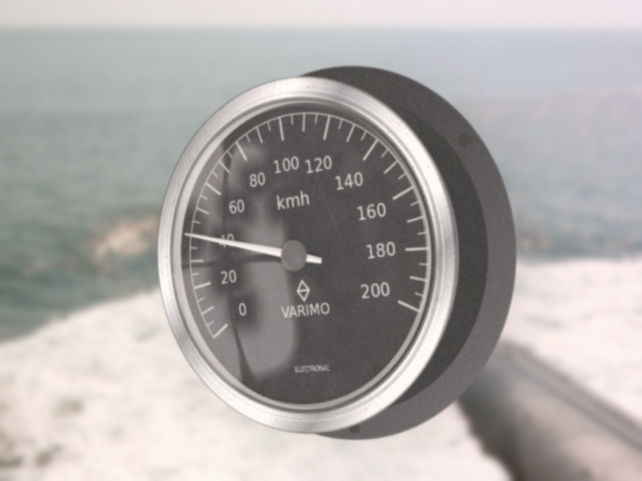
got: 40 km/h
